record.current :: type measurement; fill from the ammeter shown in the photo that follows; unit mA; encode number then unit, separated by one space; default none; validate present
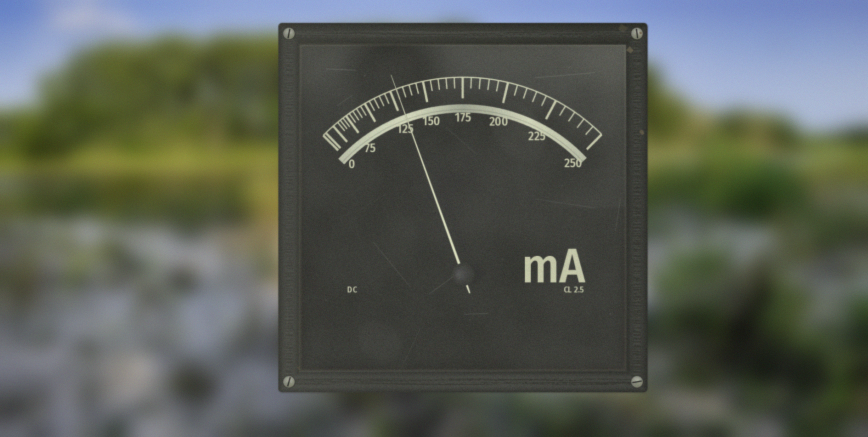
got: 130 mA
